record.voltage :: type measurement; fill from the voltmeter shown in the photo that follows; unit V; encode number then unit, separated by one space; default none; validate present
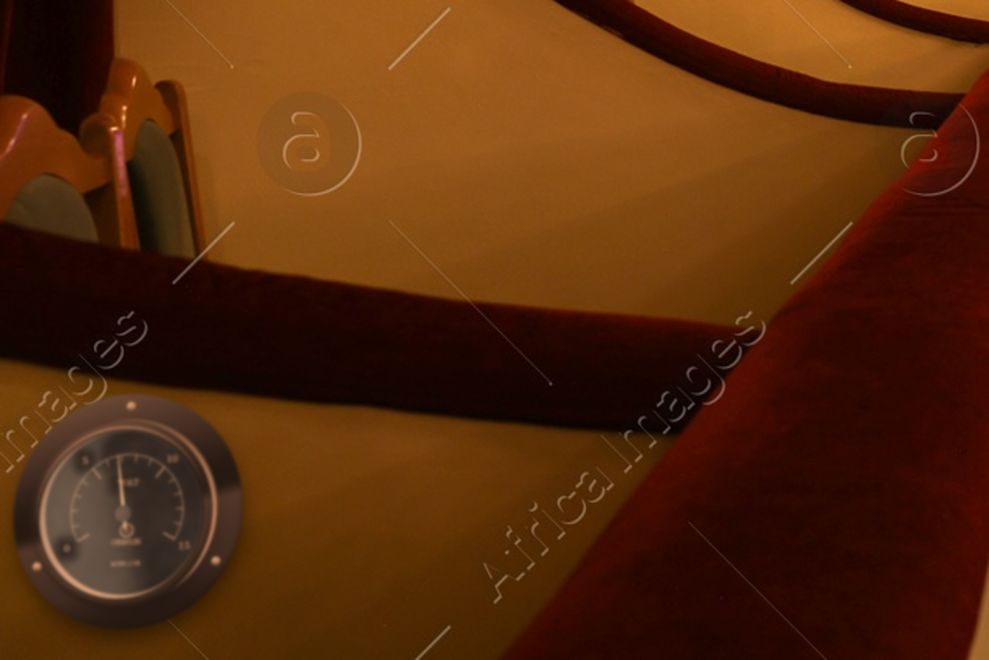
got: 7 V
